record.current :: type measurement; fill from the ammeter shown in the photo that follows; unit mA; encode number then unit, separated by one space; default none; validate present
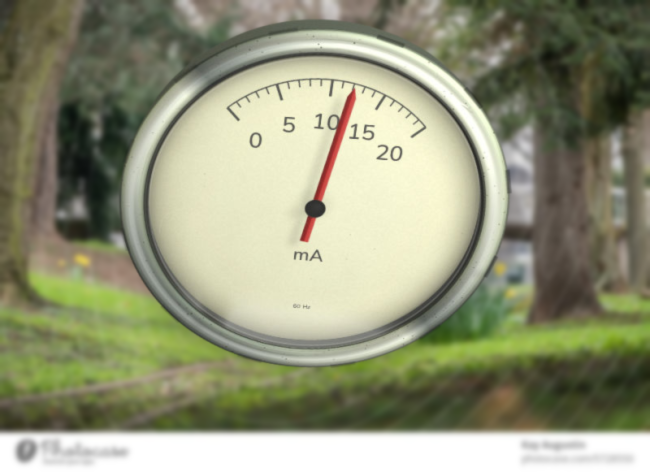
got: 12 mA
